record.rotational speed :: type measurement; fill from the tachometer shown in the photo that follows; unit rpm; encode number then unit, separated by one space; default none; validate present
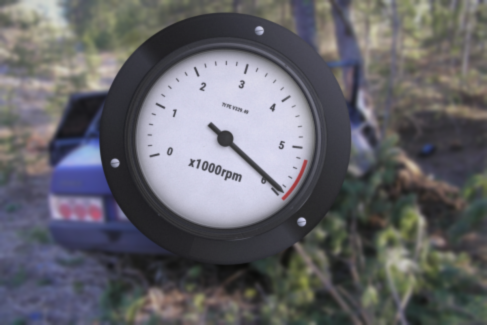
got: 5900 rpm
